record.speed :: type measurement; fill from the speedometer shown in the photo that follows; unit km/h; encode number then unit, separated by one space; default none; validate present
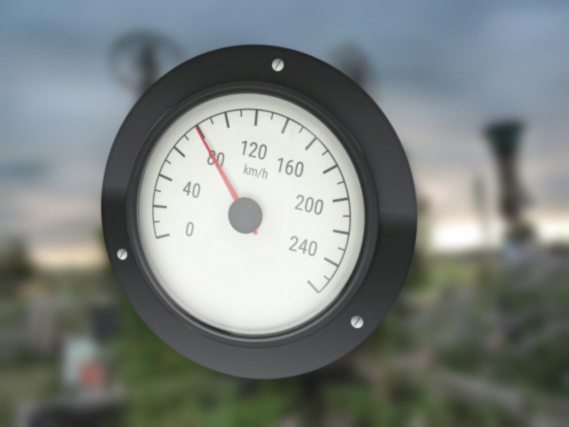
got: 80 km/h
